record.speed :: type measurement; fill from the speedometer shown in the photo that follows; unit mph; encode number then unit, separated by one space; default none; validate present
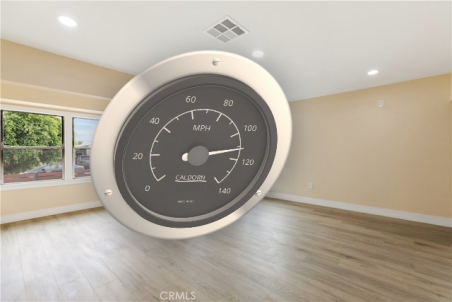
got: 110 mph
